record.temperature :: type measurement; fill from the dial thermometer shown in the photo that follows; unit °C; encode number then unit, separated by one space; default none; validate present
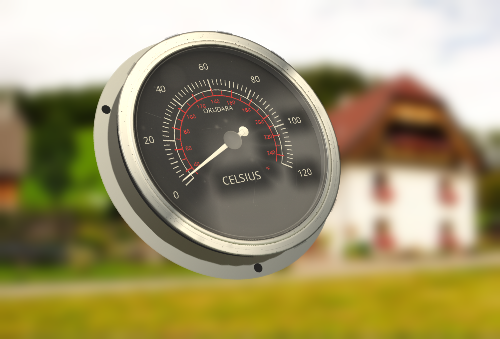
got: 2 °C
